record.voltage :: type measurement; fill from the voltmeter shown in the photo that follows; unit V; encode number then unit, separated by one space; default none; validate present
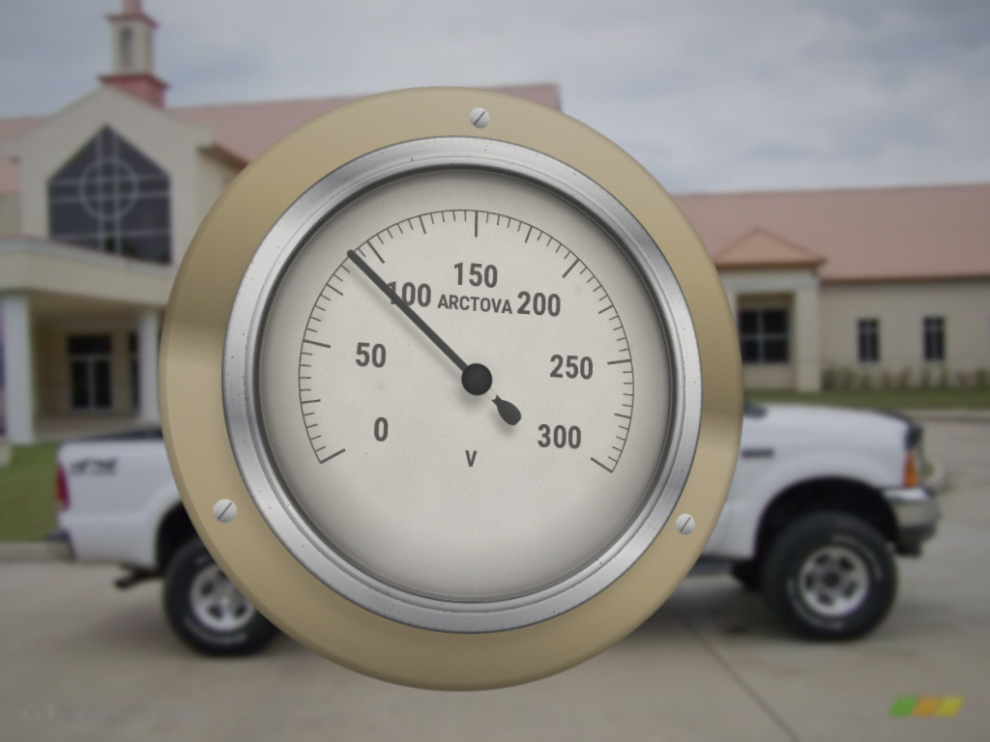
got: 90 V
